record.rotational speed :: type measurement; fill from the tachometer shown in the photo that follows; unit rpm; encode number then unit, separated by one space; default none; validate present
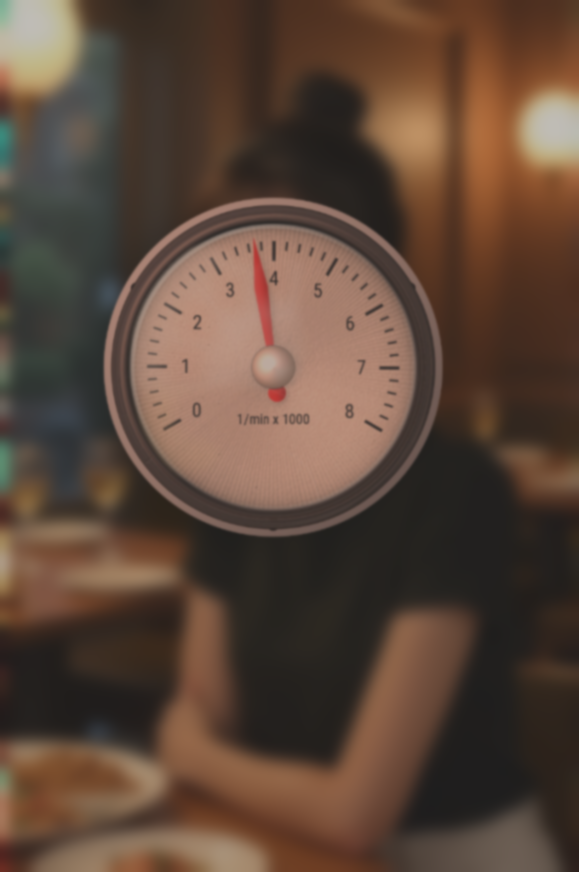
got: 3700 rpm
